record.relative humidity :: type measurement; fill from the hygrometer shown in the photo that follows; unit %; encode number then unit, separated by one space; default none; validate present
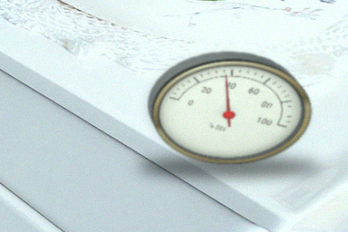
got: 36 %
